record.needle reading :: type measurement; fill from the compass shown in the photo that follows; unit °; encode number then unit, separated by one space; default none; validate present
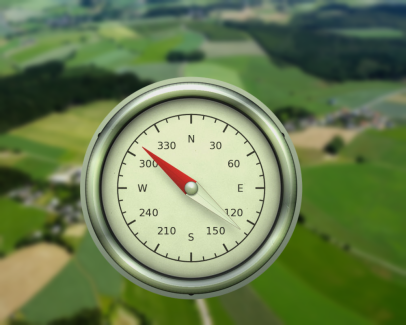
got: 310 °
